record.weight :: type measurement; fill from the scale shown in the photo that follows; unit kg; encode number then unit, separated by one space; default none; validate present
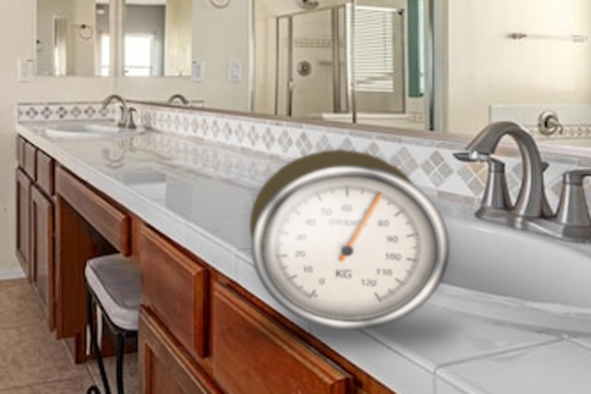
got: 70 kg
